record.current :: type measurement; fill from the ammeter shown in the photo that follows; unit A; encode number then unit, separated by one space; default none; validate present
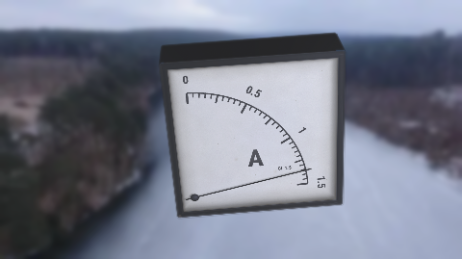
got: 1.35 A
